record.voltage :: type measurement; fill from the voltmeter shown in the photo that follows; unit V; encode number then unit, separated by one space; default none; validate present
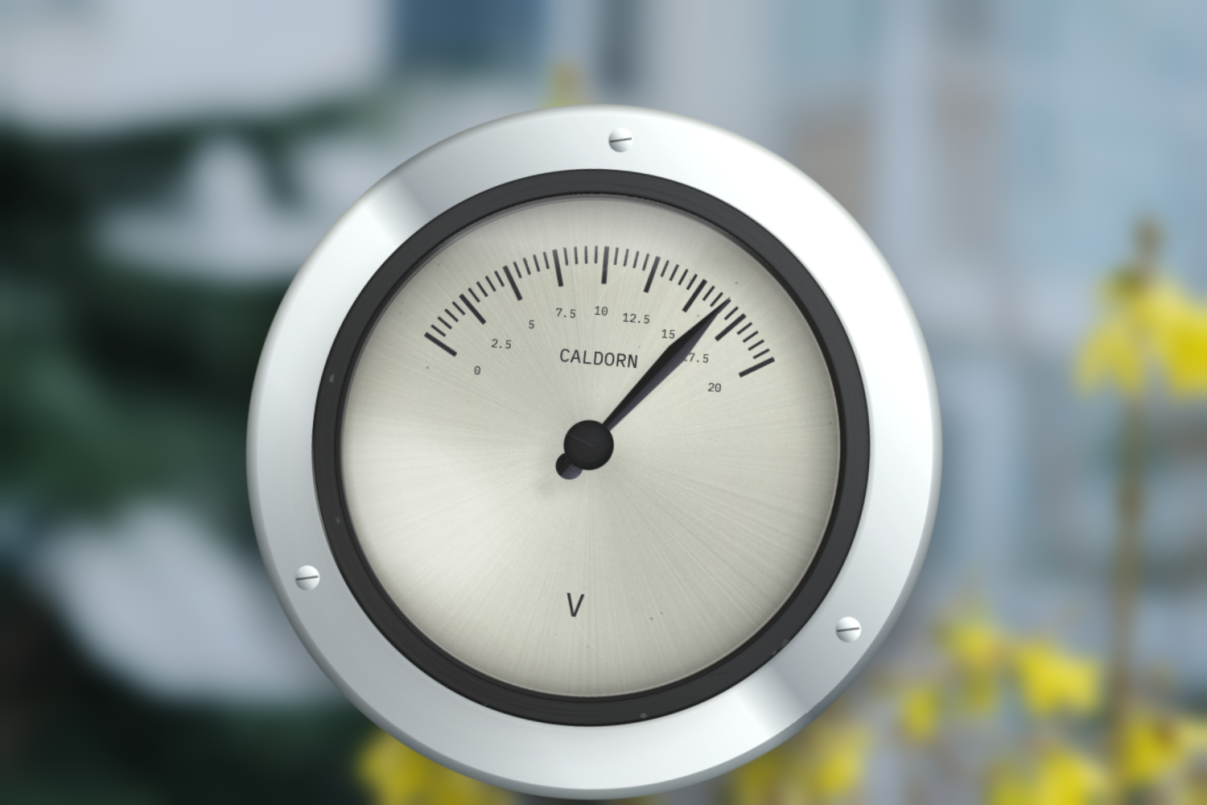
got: 16.5 V
